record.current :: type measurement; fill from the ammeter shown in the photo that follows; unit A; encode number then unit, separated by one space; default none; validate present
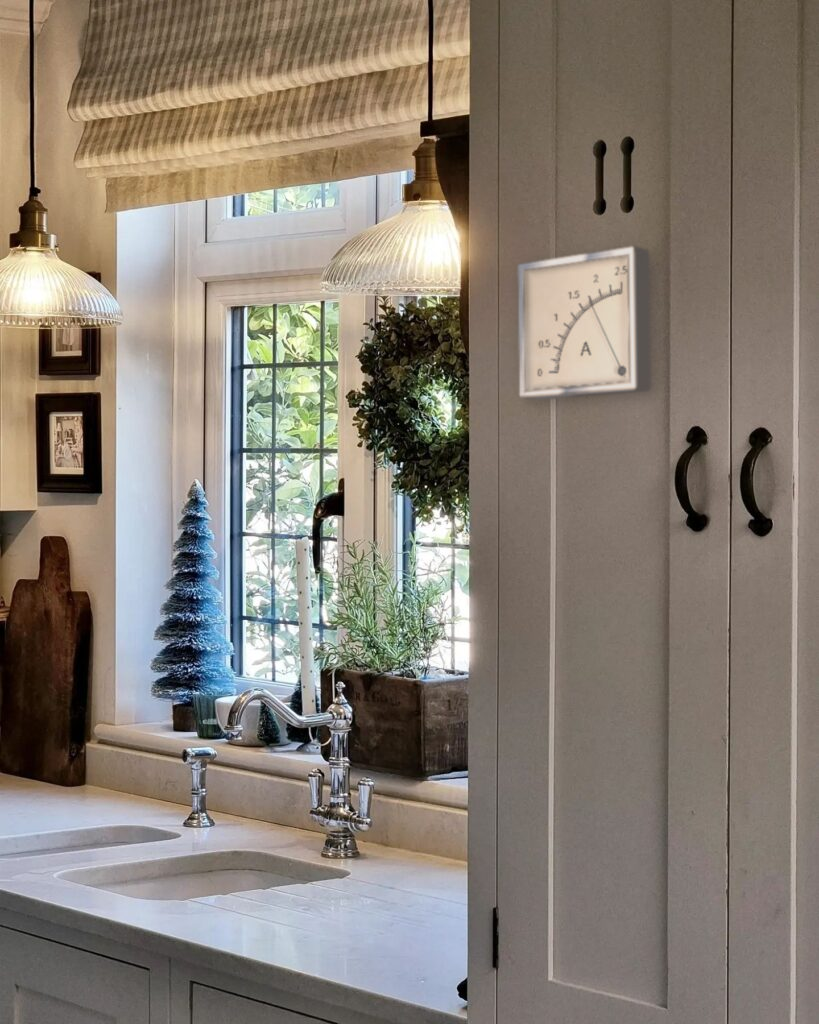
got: 1.75 A
